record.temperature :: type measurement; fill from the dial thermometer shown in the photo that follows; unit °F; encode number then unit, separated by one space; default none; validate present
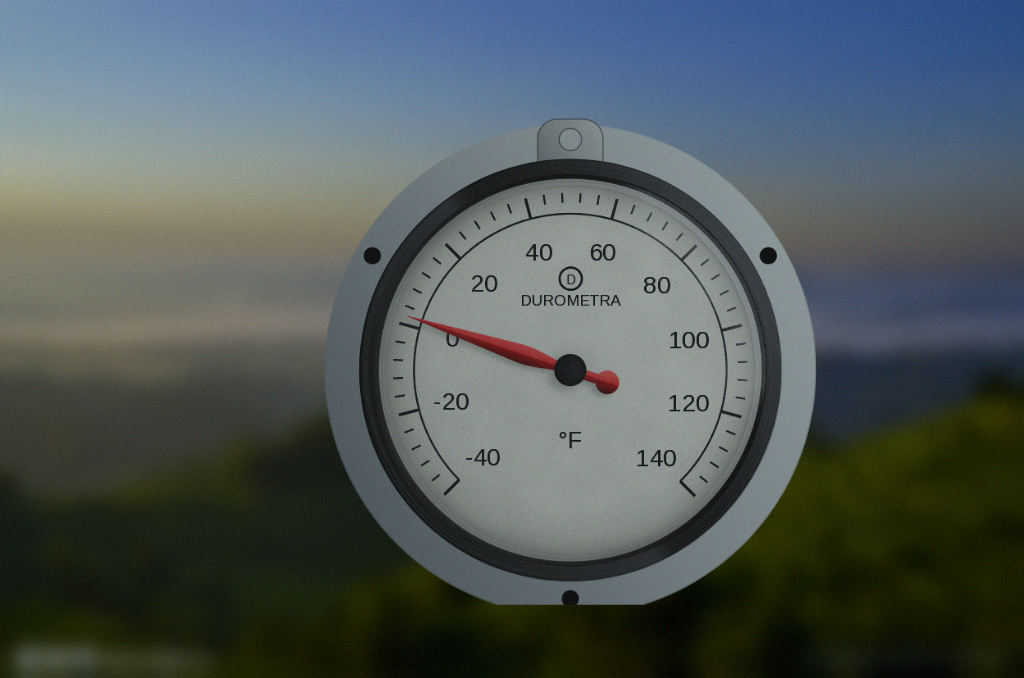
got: 2 °F
